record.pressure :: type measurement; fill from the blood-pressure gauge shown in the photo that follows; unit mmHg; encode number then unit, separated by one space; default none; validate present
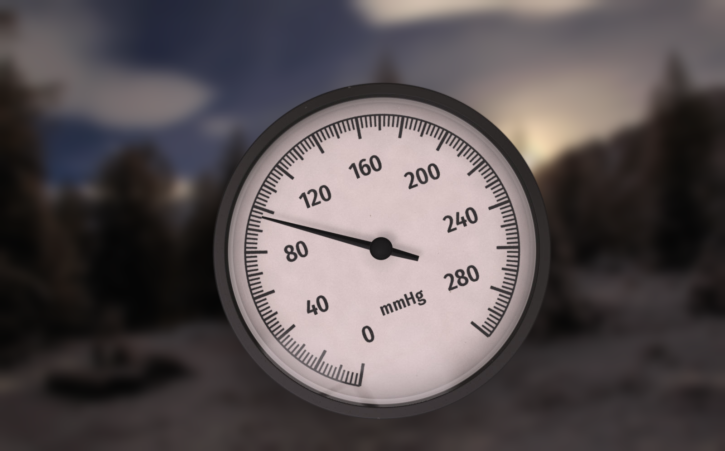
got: 96 mmHg
